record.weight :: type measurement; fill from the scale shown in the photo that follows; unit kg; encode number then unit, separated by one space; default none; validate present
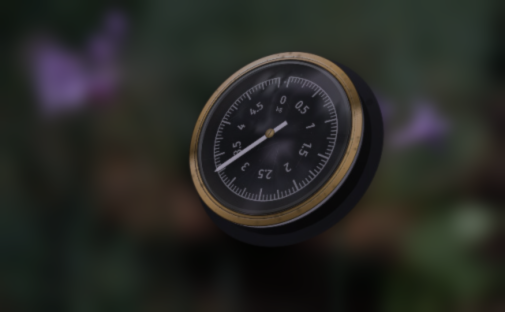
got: 3.25 kg
